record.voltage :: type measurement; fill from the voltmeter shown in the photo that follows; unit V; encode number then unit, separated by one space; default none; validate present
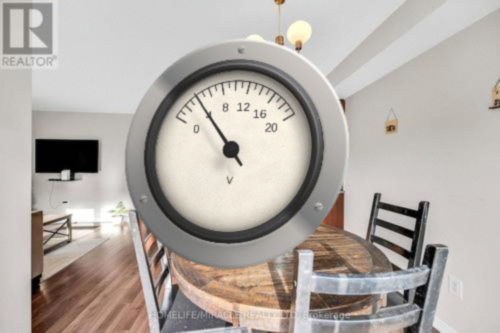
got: 4 V
